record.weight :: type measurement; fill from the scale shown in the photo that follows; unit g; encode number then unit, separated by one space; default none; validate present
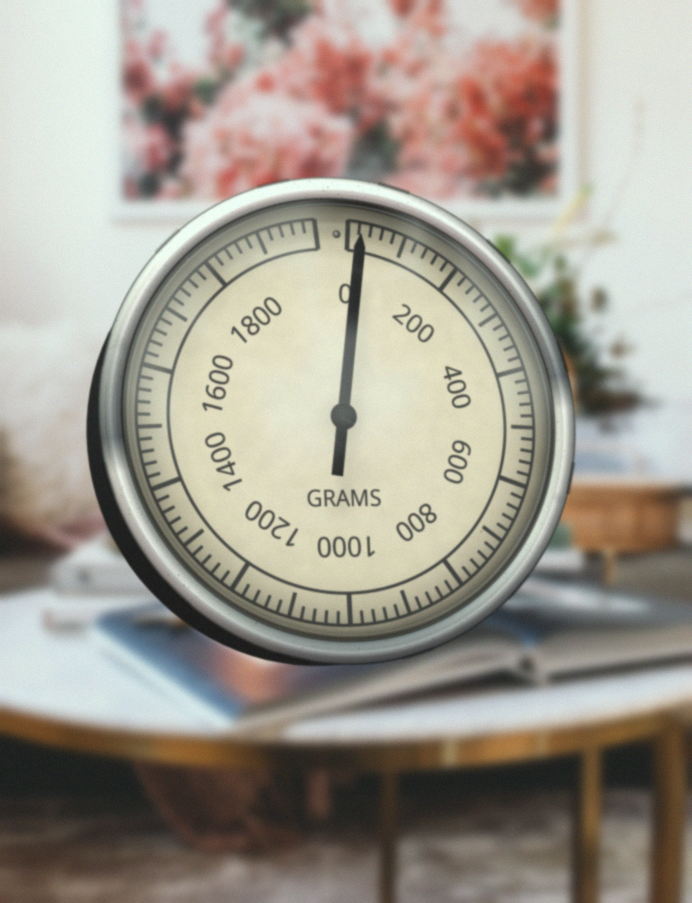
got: 20 g
